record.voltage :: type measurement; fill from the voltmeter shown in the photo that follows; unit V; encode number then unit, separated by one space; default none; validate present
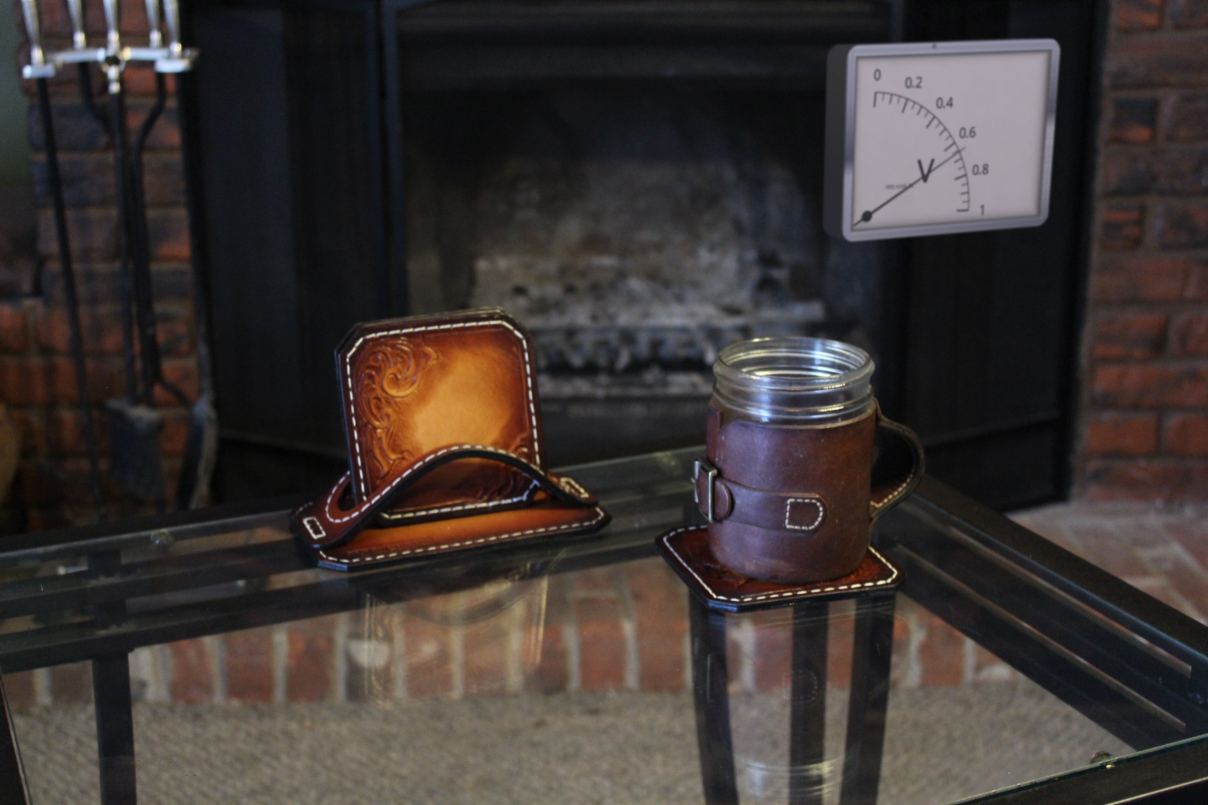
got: 0.65 V
